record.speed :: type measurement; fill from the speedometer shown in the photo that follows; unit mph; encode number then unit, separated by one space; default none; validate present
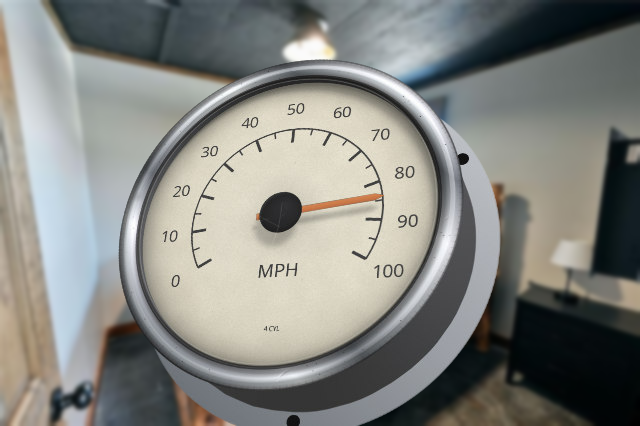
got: 85 mph
